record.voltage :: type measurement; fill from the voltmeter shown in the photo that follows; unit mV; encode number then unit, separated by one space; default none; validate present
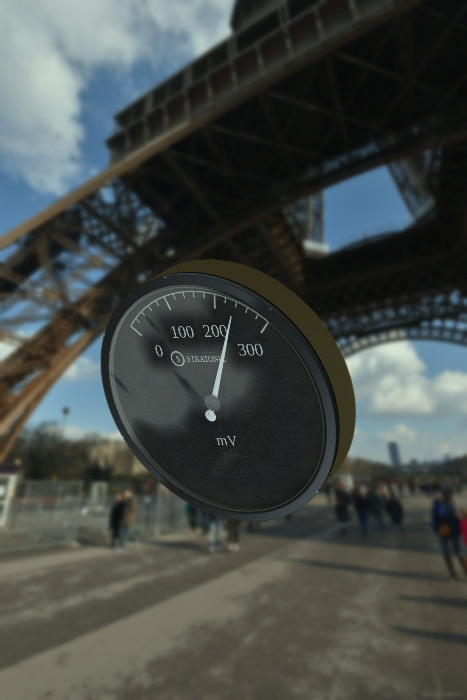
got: 240 mV
